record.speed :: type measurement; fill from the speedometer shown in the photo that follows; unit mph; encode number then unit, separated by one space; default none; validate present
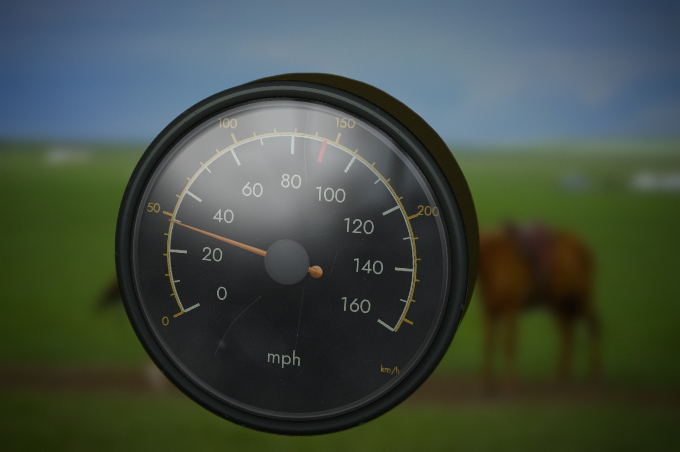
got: 30 mph
